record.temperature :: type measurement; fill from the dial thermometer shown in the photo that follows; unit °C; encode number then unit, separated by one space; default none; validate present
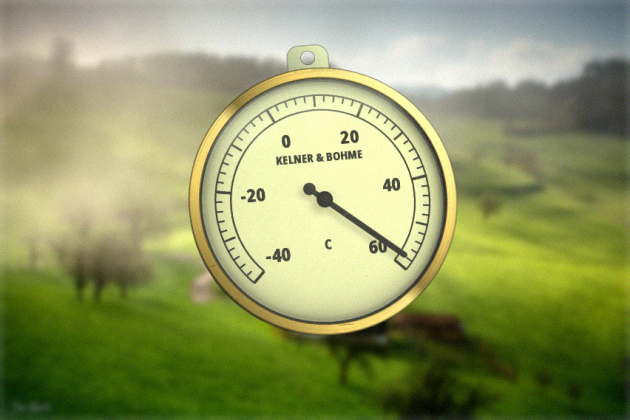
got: 58 °C
